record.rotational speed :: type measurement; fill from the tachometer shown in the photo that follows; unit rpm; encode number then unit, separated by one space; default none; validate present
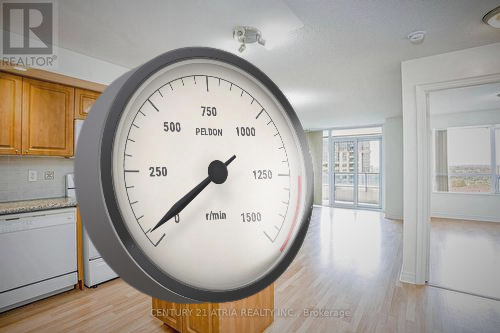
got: 50 rpm
